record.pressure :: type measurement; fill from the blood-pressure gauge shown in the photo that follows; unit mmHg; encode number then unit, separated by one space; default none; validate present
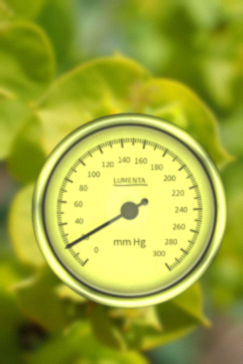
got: 20 mmHg
